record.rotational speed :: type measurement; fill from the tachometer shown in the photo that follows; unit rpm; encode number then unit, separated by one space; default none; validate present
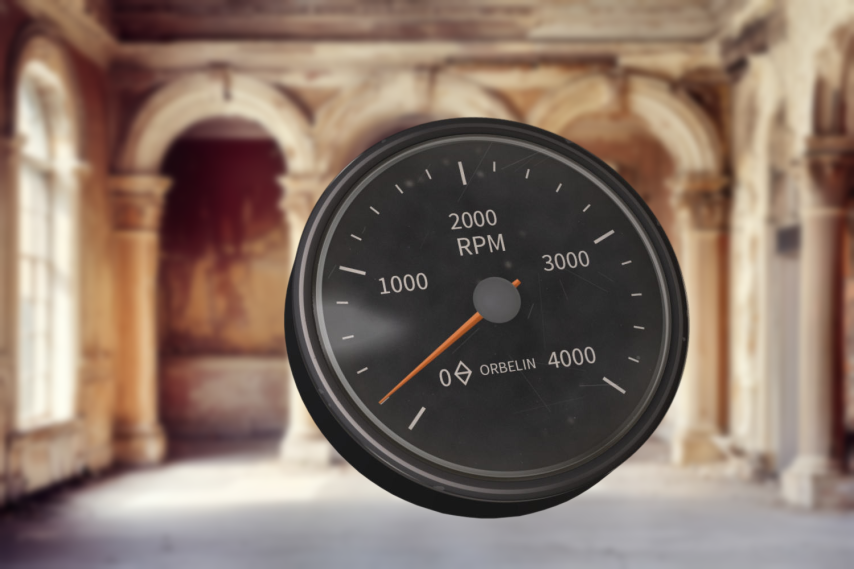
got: 200 rpm
